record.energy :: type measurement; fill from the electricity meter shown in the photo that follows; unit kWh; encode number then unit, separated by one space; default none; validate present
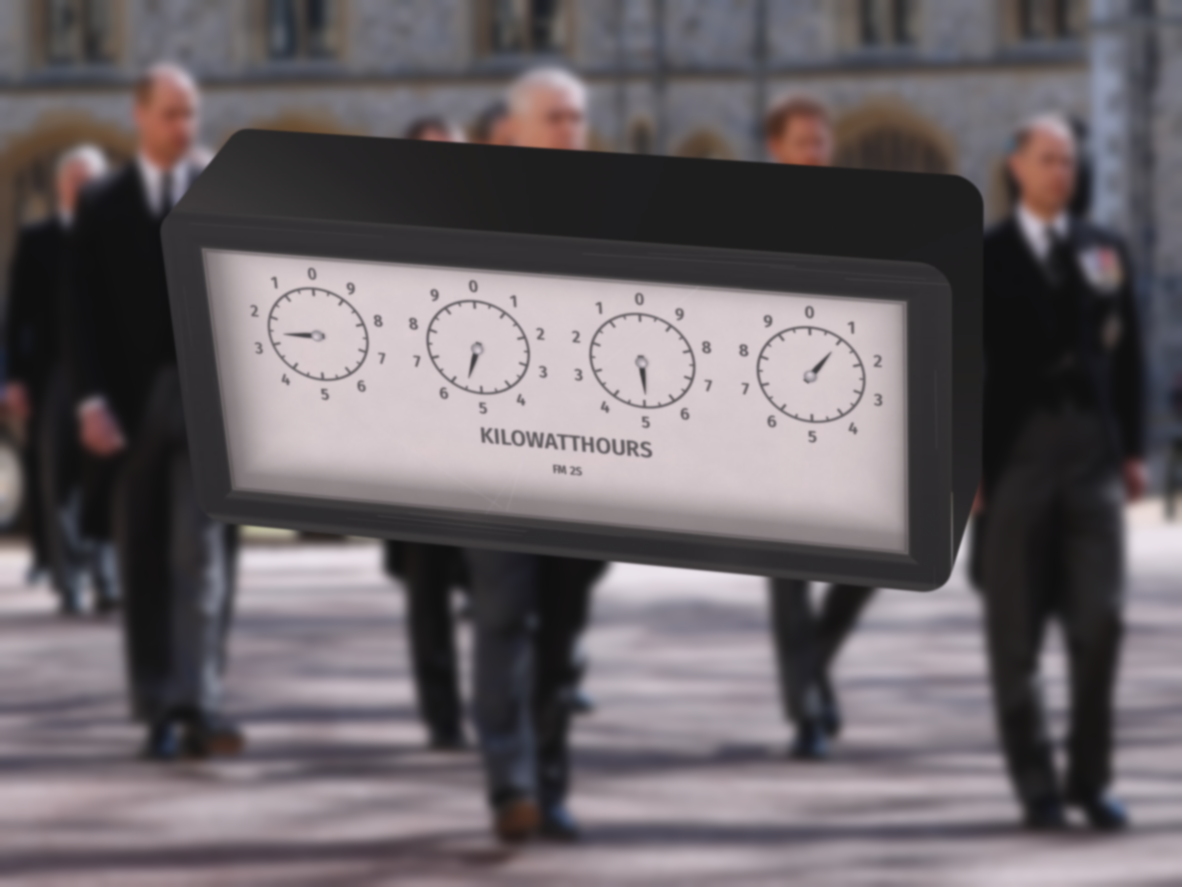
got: 2551 kWh
